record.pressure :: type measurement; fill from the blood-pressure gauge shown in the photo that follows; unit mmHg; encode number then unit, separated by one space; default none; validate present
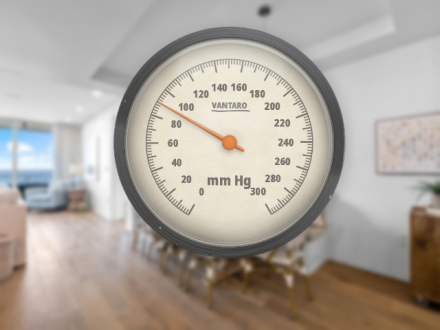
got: 90 mmHg
